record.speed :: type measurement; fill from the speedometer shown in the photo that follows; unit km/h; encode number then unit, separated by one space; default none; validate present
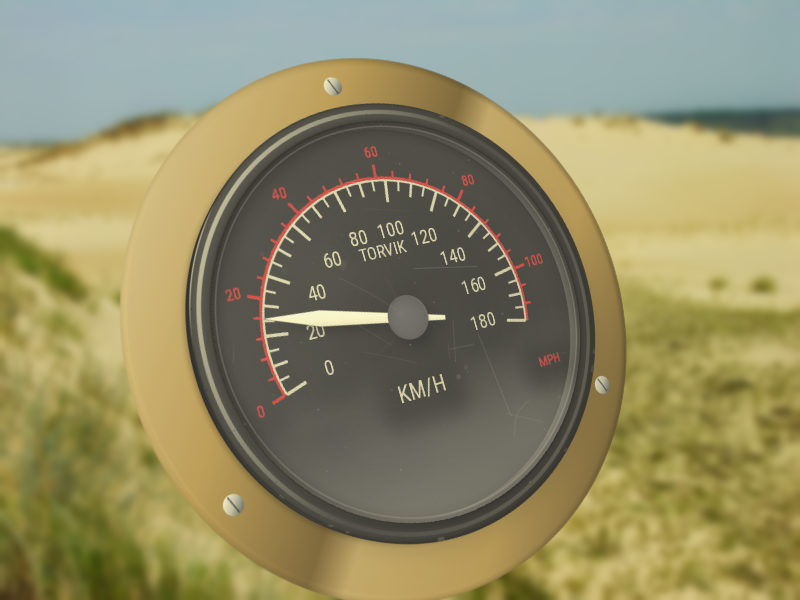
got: 25 km/h
